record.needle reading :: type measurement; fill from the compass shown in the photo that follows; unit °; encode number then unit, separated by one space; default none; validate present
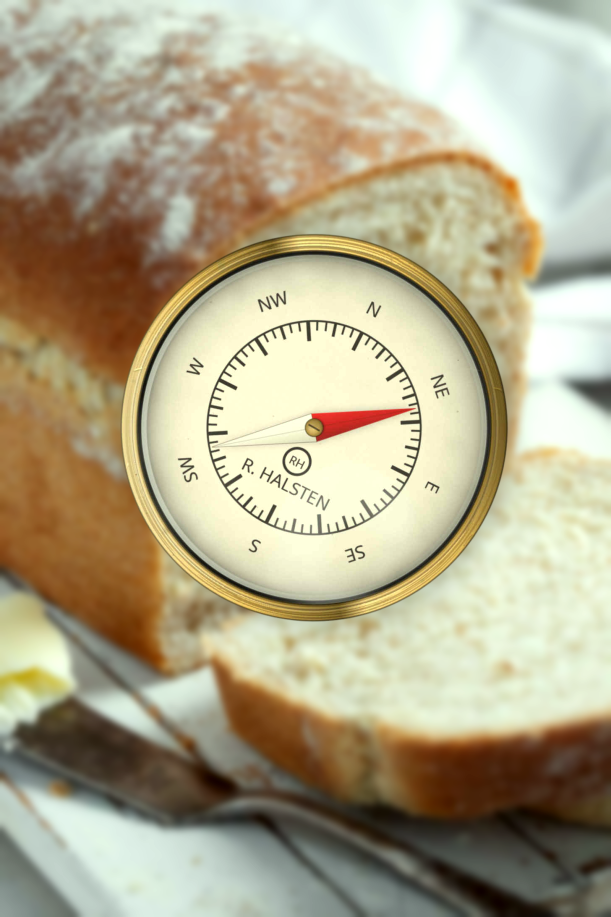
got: 52.5 °
